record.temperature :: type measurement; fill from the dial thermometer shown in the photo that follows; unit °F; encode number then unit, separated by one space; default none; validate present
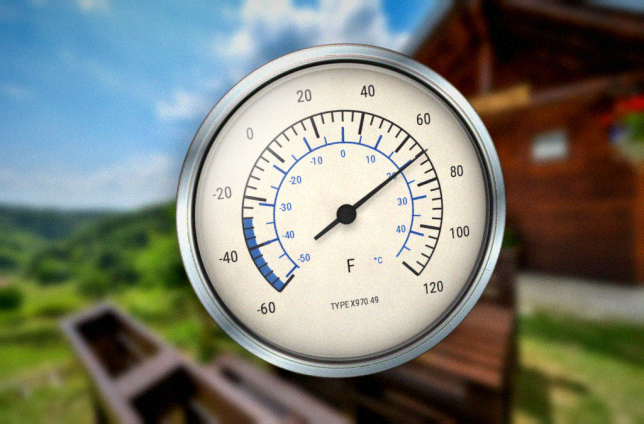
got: 68 °F
